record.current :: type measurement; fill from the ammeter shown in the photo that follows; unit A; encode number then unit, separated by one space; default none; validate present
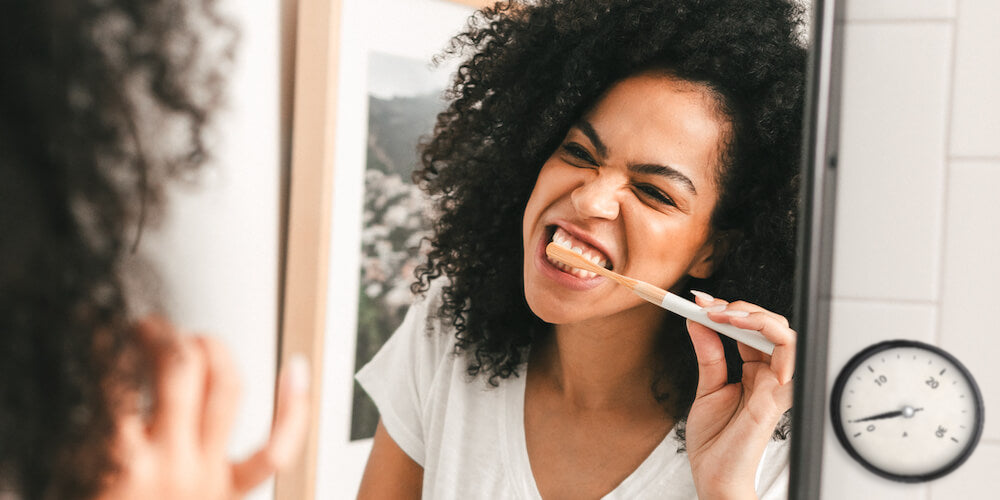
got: 2 A
